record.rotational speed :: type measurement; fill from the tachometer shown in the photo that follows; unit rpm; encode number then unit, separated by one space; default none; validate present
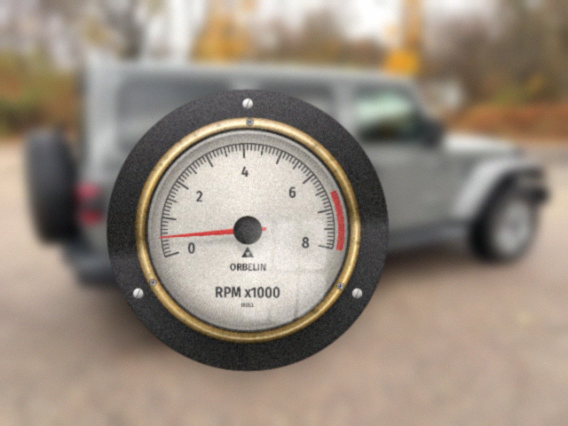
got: 500 rpm
